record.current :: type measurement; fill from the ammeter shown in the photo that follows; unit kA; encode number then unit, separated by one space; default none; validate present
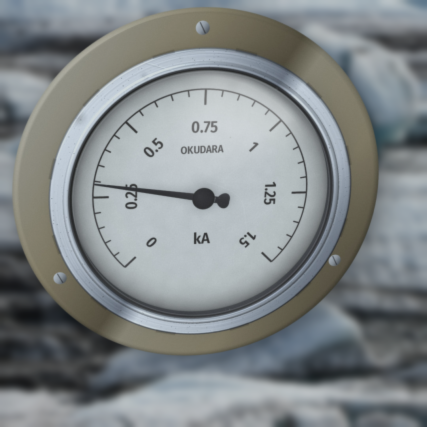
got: 0.3 kA
